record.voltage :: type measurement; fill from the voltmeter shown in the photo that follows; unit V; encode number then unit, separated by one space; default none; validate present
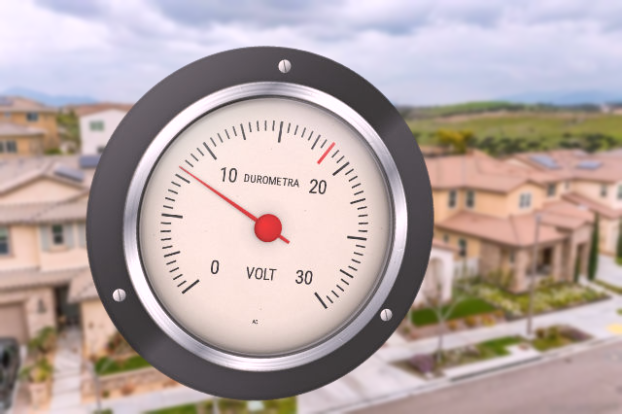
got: 8 V
